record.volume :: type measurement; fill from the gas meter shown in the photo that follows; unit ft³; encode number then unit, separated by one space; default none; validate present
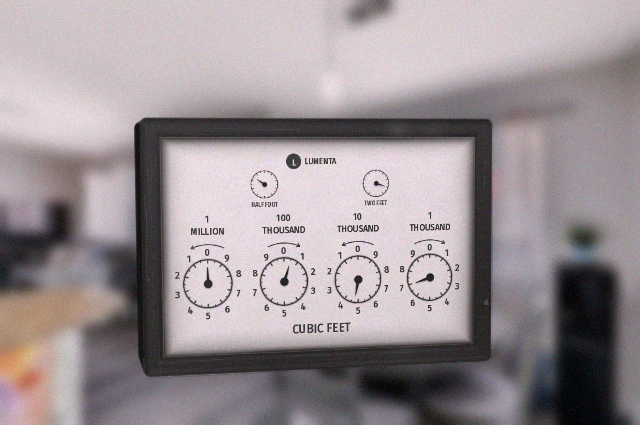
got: 4700 ft³
